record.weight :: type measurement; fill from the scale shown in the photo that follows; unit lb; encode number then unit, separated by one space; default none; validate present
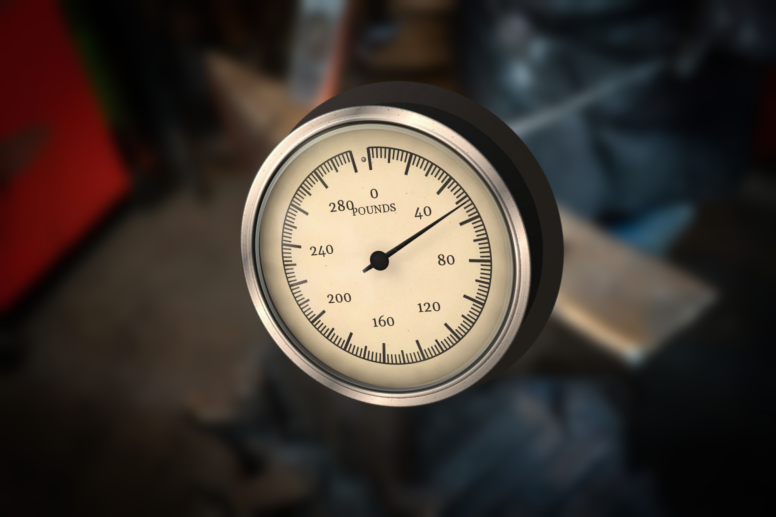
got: 52 lb
